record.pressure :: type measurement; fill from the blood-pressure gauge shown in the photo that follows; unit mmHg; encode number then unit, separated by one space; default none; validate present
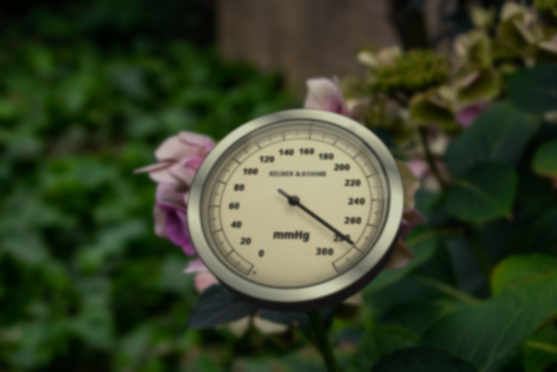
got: 280 mmHg
